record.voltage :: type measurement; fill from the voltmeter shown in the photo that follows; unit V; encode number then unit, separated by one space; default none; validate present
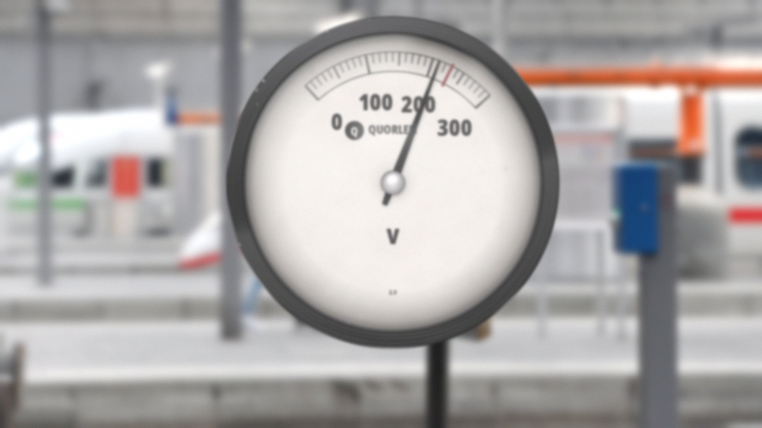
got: 210 V
